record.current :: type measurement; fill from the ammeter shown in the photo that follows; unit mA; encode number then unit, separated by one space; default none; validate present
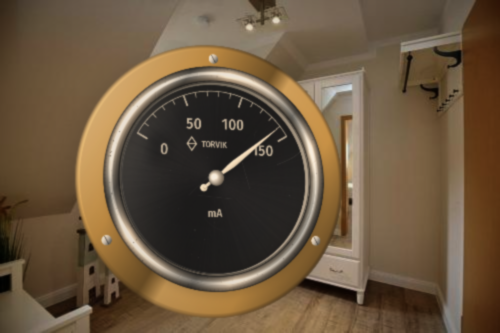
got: 140 mA
